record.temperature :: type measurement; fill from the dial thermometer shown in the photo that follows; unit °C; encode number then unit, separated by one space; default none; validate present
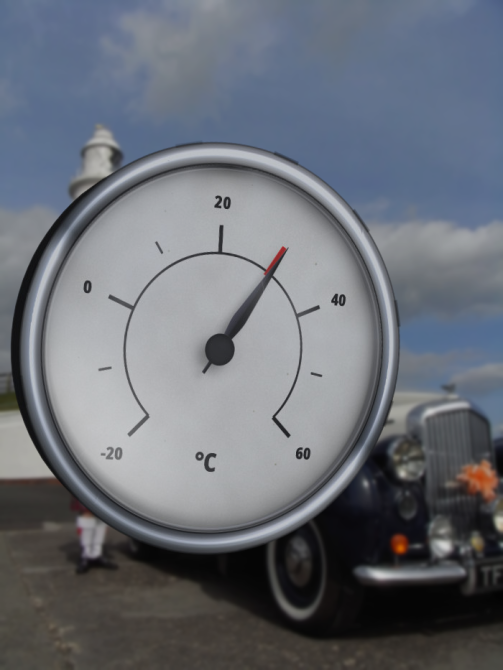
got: 30 °C
